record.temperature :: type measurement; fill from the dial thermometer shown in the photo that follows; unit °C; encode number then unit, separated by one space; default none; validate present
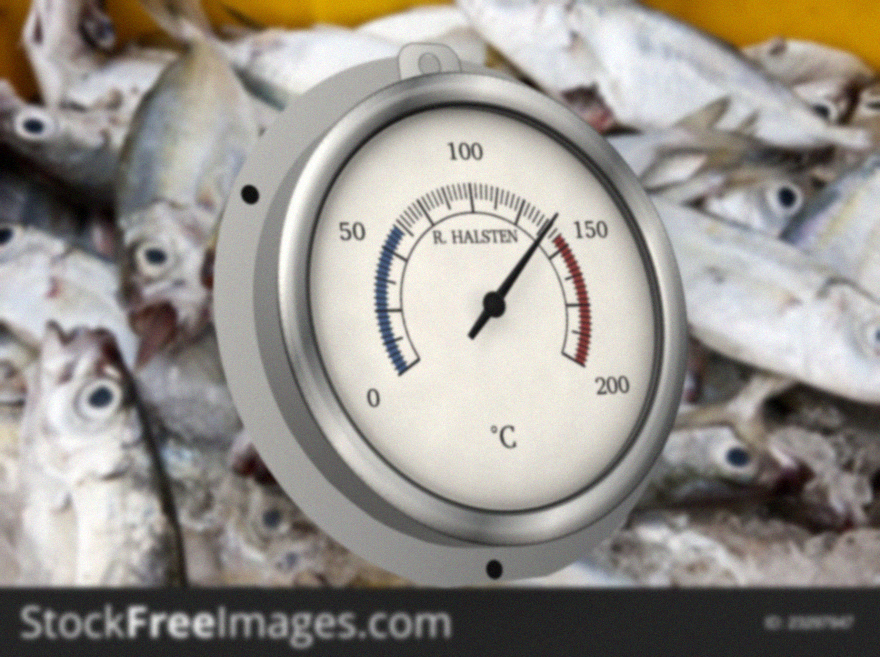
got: 137.5 °C
